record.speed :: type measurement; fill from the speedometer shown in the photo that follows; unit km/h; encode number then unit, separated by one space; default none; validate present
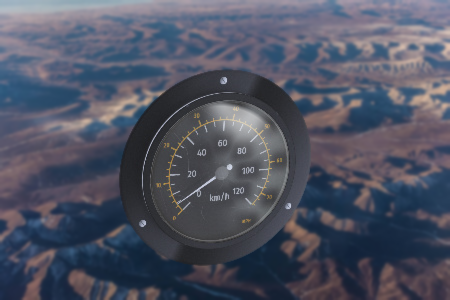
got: 5 km/h
